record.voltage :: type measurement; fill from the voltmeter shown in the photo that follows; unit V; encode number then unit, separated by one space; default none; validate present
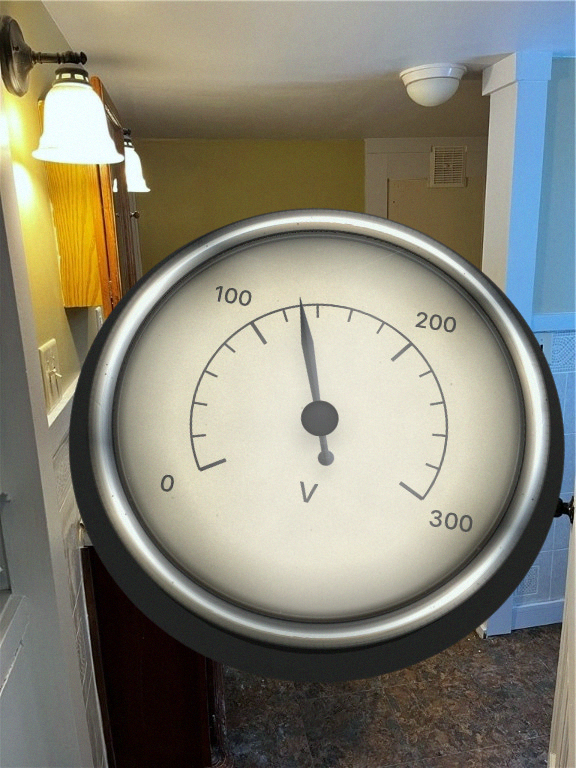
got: 130 V
